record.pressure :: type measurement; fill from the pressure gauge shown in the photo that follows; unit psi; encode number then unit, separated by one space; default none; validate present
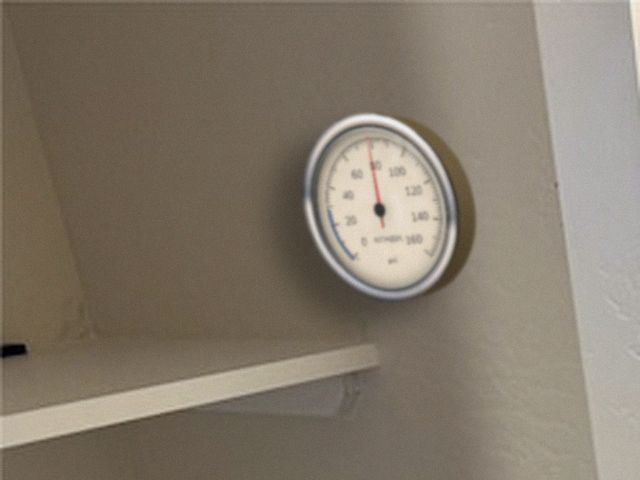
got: 80 psi
